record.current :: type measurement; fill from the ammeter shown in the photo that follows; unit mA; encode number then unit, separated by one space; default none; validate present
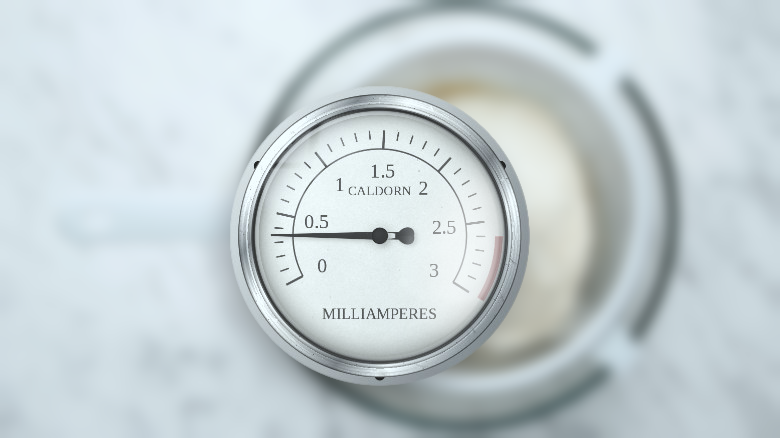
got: 0.35 mA
